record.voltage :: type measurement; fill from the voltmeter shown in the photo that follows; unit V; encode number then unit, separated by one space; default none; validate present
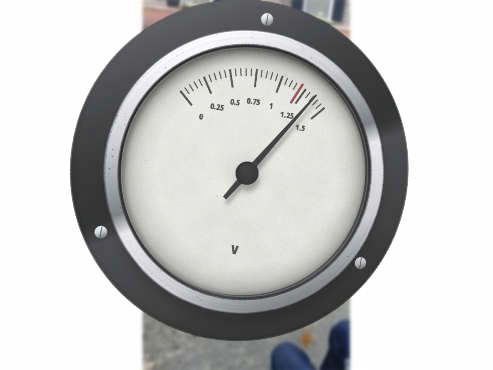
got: 1.35 V
